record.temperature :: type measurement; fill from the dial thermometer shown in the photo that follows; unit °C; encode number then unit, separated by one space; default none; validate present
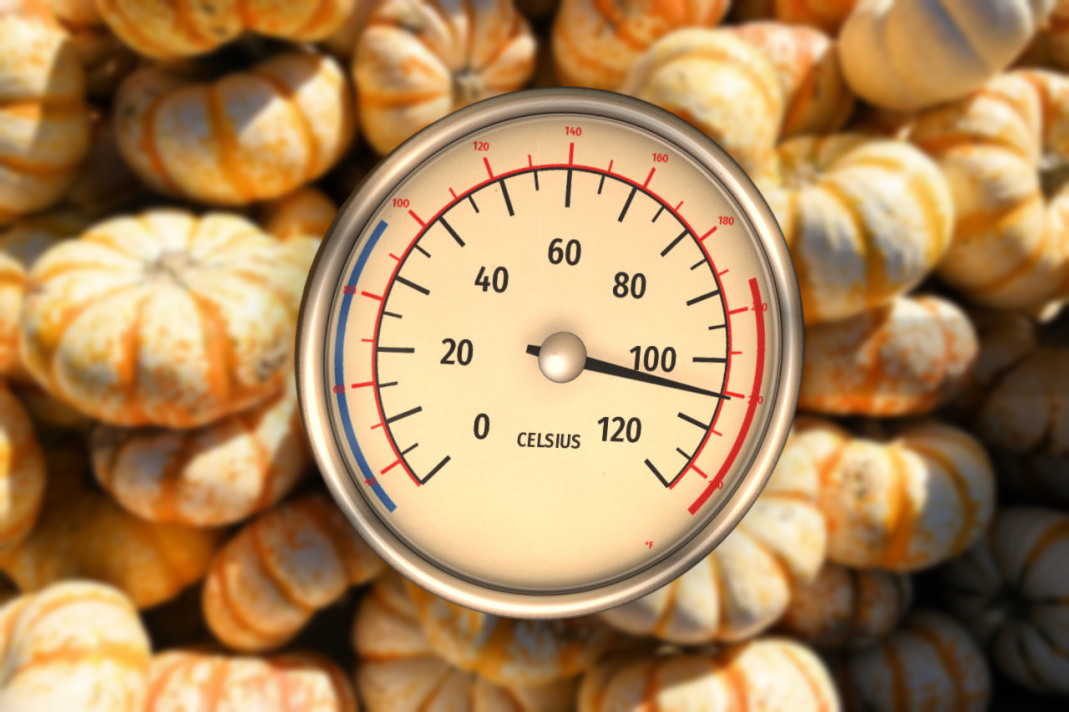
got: 105 °C
